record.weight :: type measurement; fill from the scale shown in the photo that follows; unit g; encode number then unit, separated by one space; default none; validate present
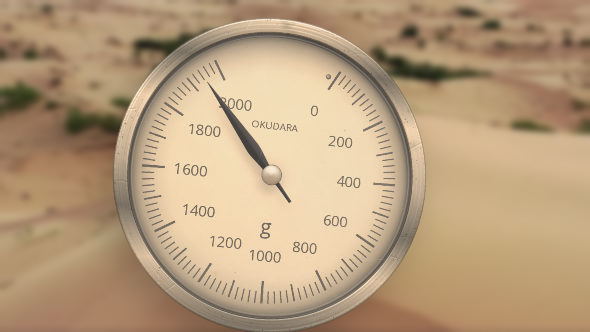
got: 1940 g
